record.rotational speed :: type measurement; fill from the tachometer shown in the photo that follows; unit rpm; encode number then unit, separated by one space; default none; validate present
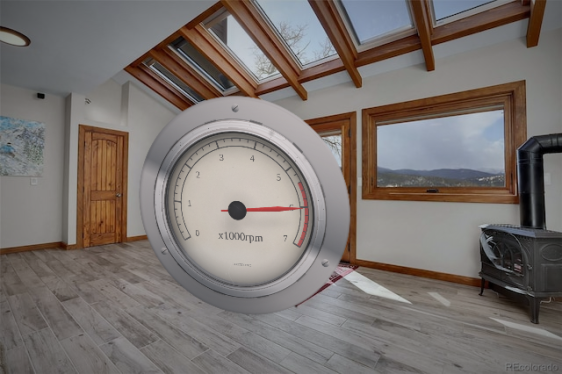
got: 6000 rpm
